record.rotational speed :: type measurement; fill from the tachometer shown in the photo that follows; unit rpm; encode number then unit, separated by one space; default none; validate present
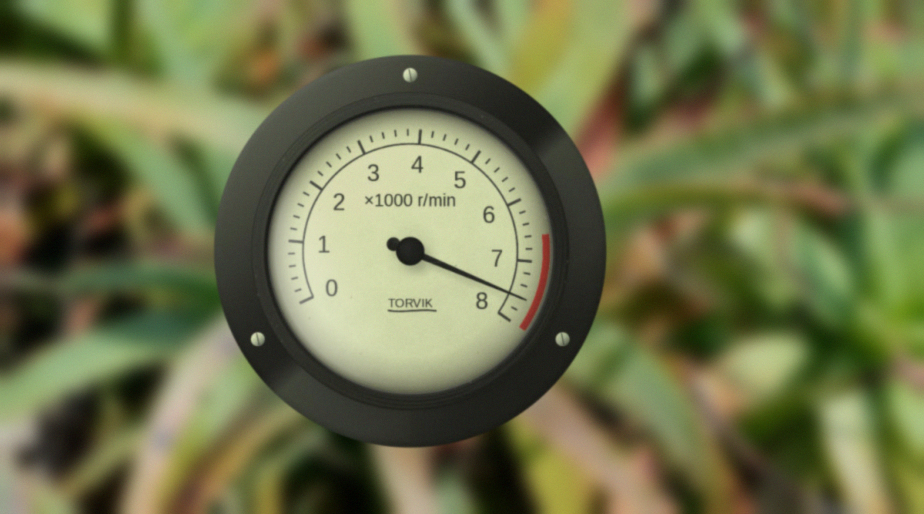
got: 7600 rpm
